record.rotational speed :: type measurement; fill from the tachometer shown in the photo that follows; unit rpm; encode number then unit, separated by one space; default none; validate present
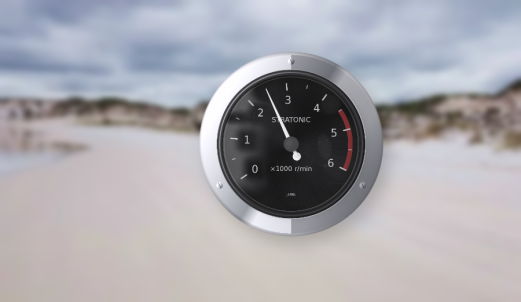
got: 2500 rpm
